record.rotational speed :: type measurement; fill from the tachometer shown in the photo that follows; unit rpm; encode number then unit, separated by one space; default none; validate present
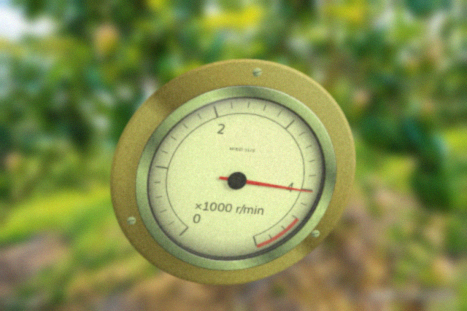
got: 4000 rpm
